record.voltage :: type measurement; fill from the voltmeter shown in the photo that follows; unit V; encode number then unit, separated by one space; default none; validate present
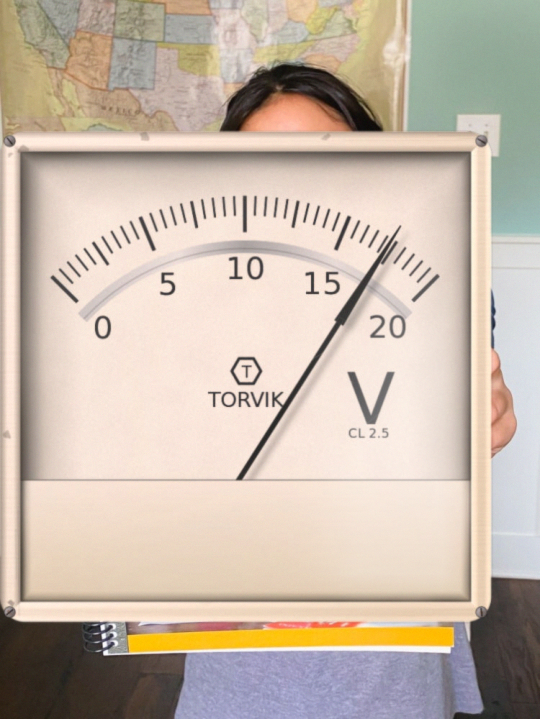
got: 17.25 V
